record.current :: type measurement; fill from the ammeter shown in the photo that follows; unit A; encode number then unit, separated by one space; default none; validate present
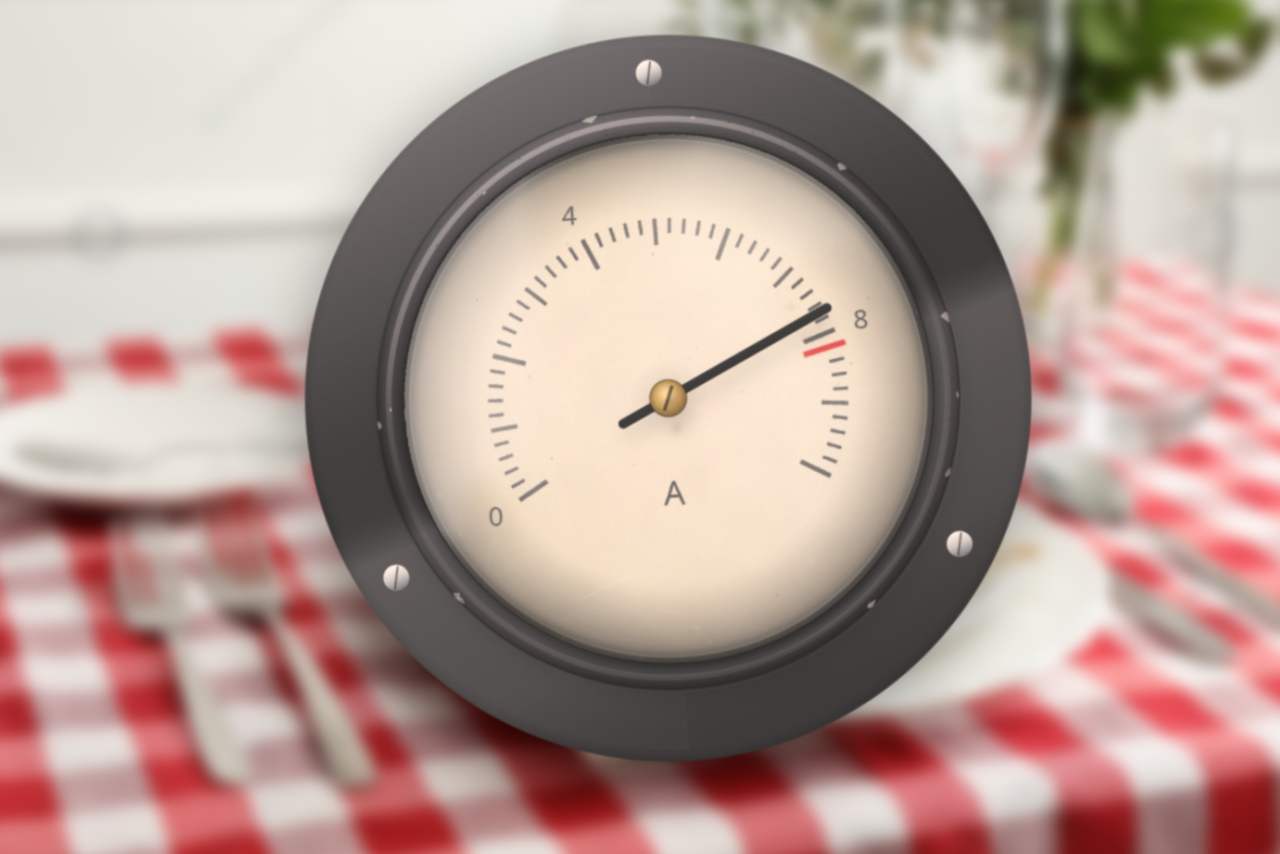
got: 7.7 A
